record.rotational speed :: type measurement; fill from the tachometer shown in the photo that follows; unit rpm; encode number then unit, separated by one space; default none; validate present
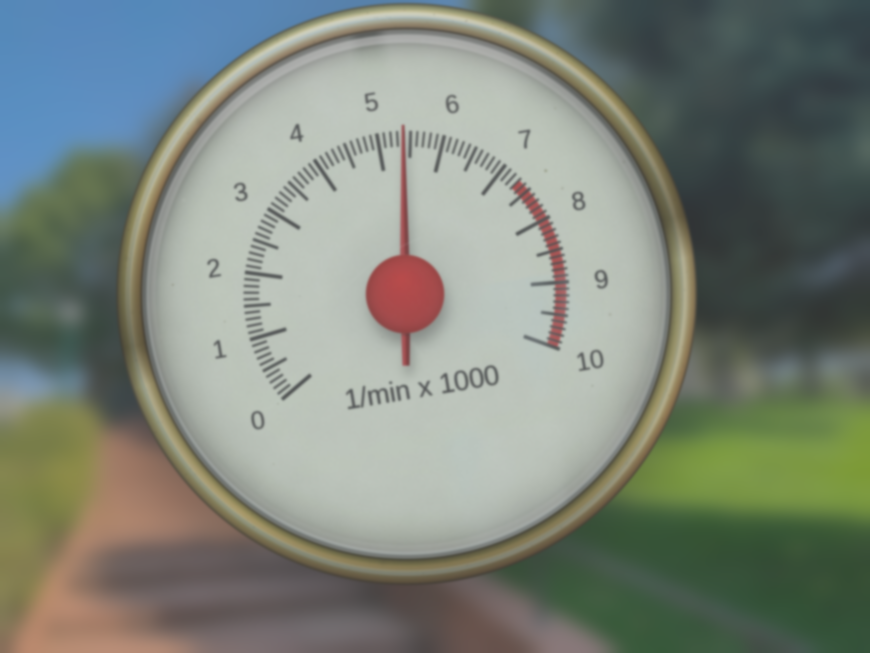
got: 5400 rpm
